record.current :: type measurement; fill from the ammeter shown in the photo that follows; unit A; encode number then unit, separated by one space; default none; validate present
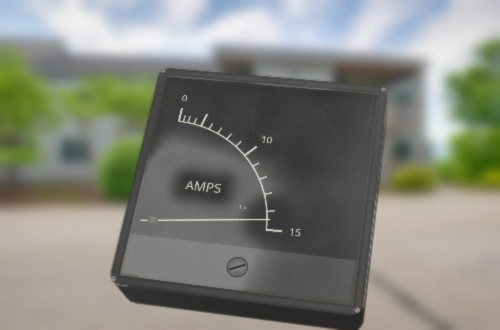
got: 14.5 A
